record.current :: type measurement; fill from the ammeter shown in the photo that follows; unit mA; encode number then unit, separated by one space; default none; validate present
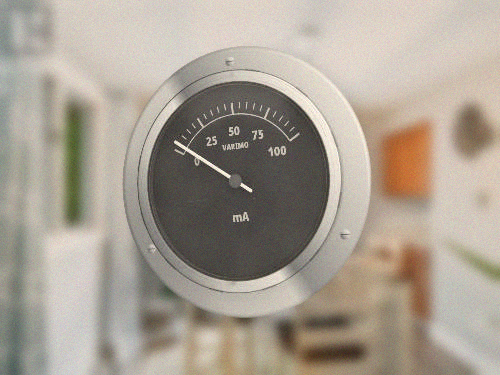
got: 5 mA
